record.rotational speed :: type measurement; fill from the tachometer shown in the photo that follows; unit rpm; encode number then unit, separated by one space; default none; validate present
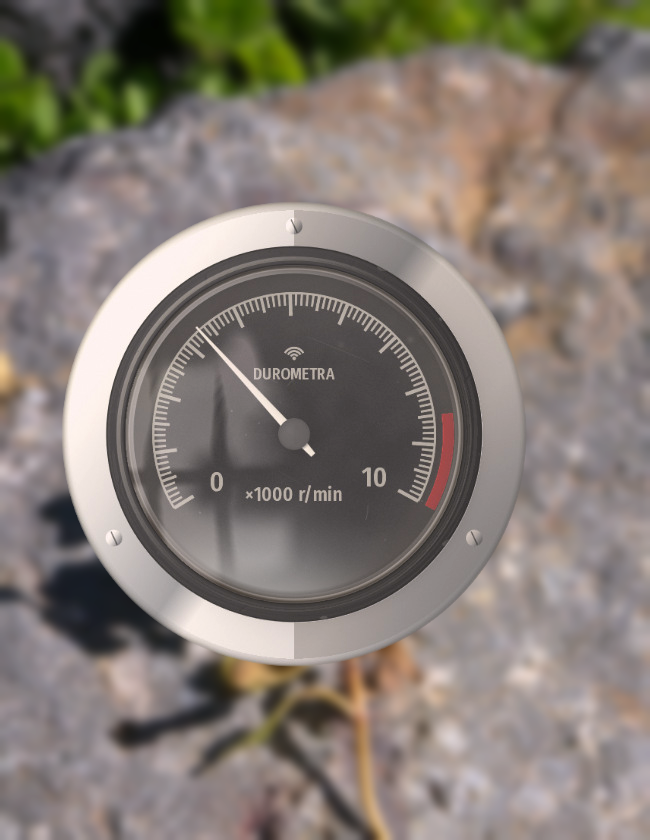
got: 3300 rpm
